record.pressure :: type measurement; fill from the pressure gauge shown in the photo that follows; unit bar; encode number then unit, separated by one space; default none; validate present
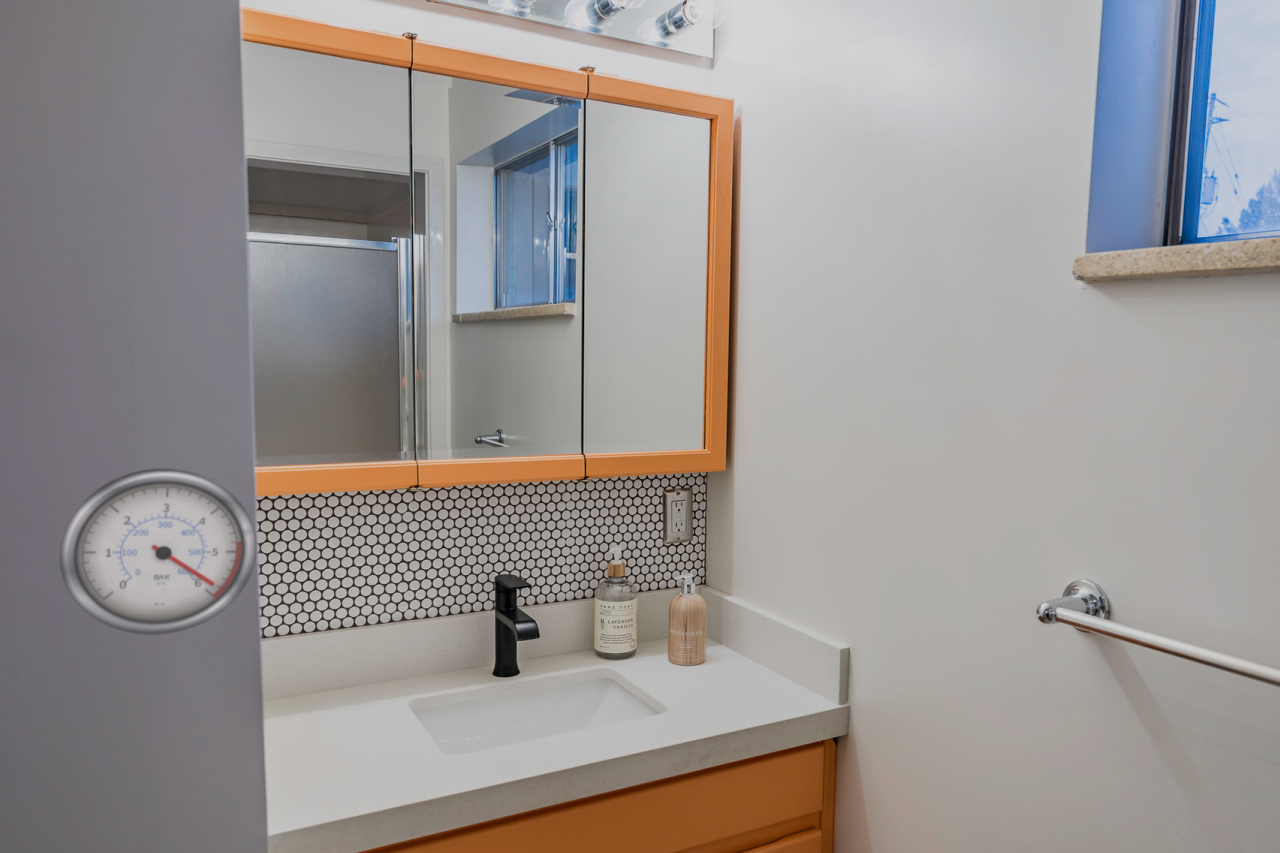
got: 5.8 bar
